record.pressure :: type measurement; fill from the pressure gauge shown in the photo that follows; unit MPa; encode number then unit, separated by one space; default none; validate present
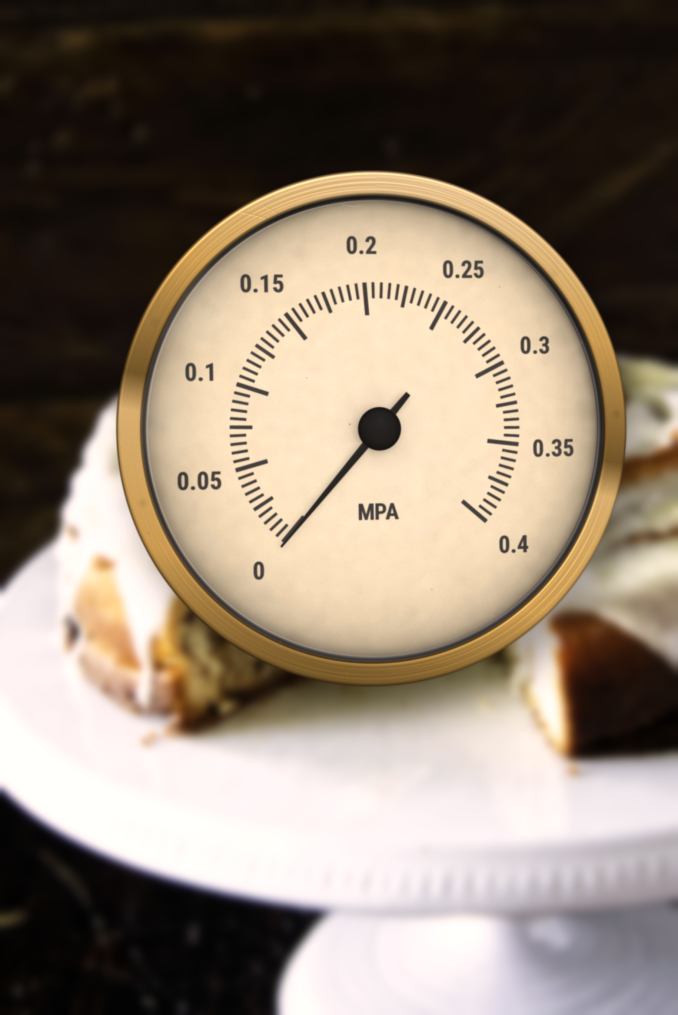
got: 0 MPa
